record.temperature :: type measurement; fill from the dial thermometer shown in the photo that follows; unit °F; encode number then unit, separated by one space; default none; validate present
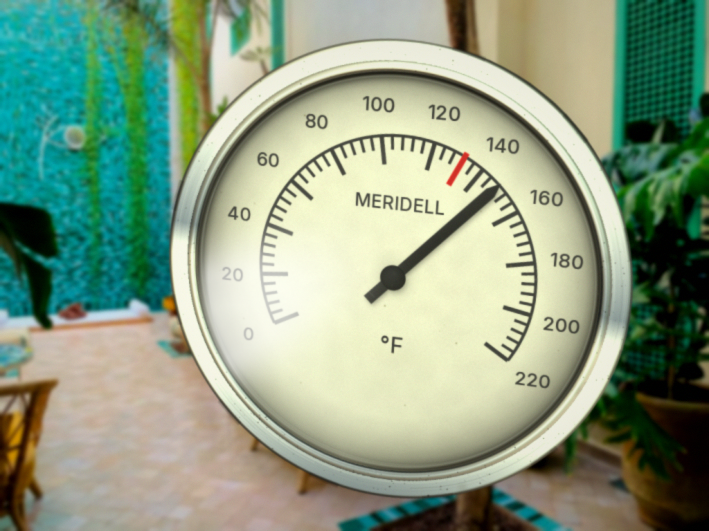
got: 148 °F
